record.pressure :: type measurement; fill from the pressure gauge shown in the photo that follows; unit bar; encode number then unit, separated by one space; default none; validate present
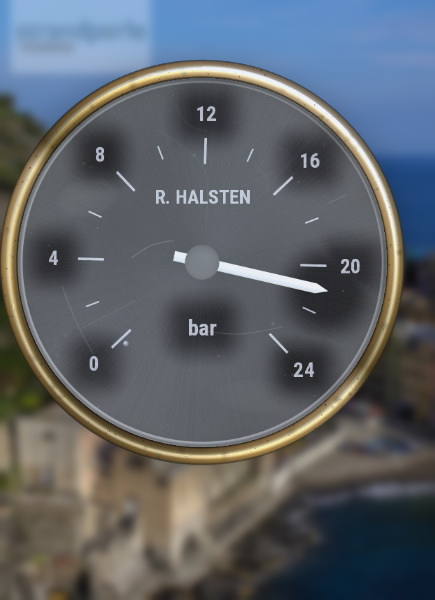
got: 21 bar
